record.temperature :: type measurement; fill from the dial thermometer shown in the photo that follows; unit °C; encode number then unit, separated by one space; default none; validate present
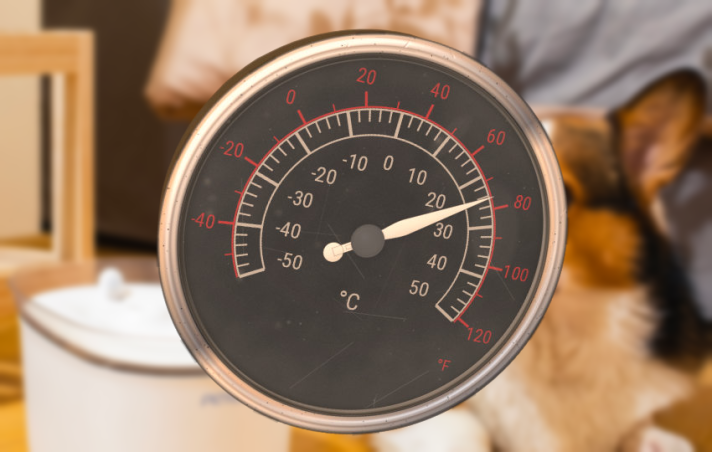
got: 24 °C
